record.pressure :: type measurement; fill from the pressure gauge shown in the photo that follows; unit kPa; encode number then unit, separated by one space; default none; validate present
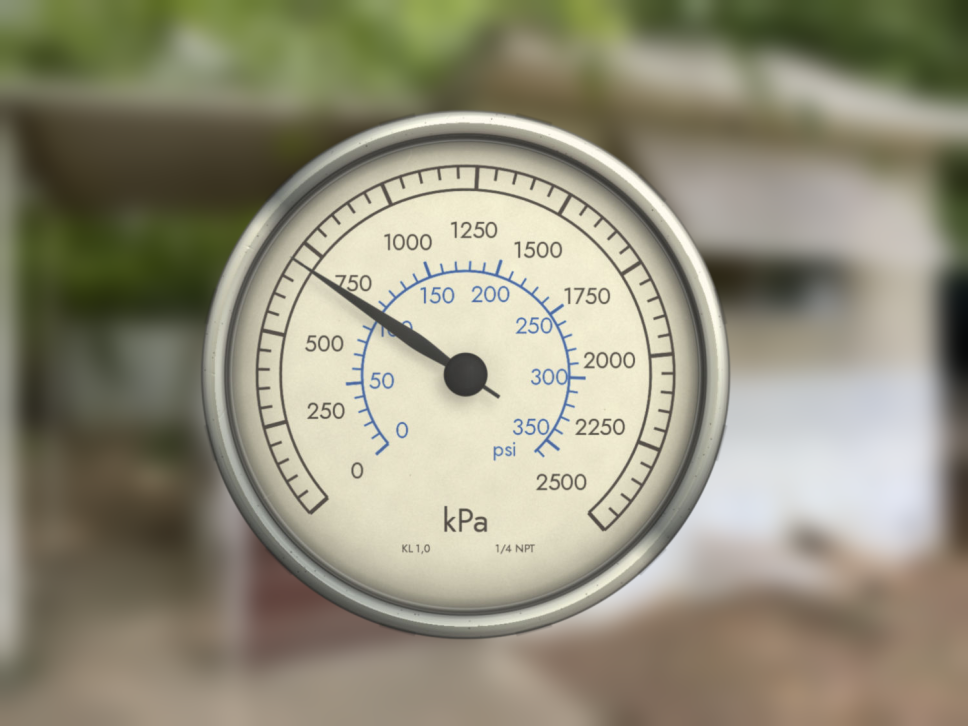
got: 700 kPa
